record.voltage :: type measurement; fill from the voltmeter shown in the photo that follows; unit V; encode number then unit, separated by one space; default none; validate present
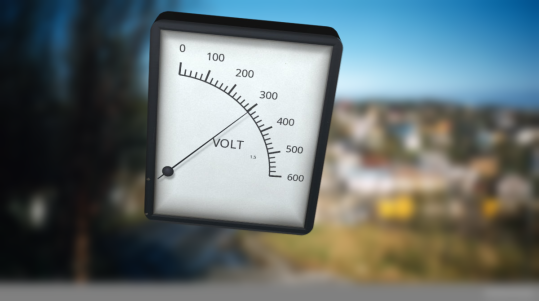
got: 300 V
